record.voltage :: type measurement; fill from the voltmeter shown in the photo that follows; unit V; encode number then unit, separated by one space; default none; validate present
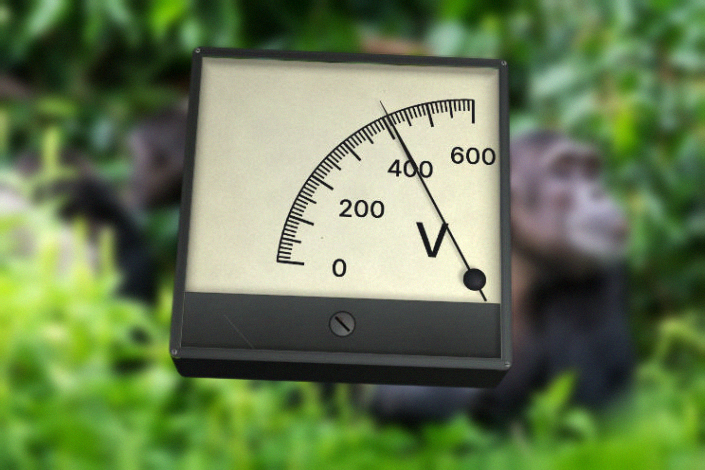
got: 410 V
